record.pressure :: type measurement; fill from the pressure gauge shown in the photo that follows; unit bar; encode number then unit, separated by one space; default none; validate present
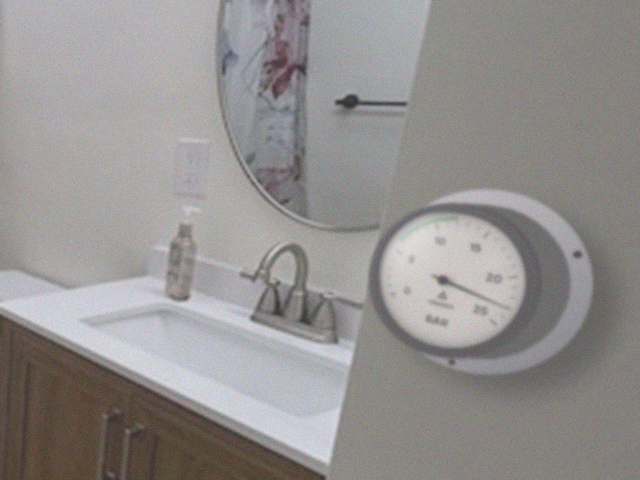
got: 23 bar
